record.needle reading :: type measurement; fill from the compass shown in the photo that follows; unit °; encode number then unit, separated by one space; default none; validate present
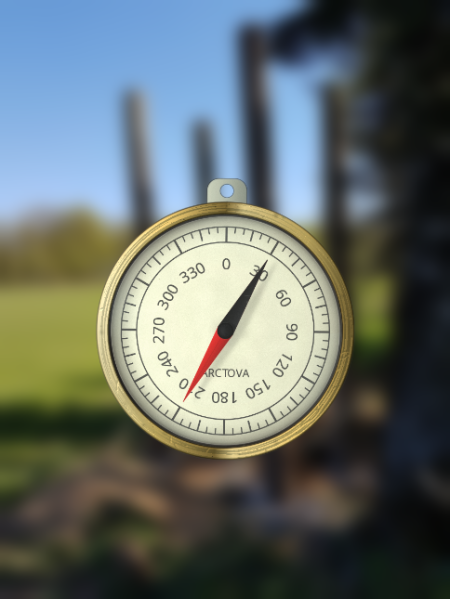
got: 210 °
